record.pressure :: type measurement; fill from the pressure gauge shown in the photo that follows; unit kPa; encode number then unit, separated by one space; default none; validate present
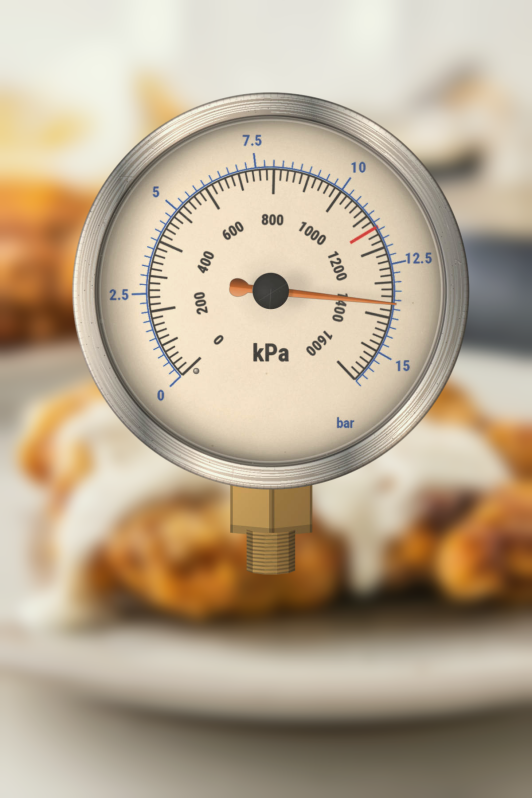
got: 1360 kPa
